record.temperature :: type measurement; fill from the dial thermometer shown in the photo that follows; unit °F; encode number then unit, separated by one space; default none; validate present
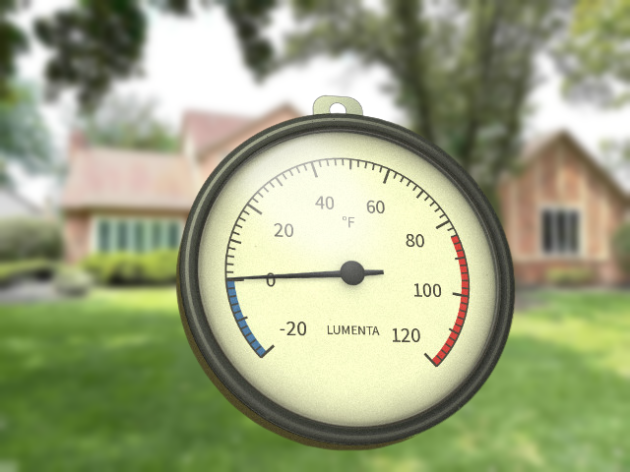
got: 0 °F
